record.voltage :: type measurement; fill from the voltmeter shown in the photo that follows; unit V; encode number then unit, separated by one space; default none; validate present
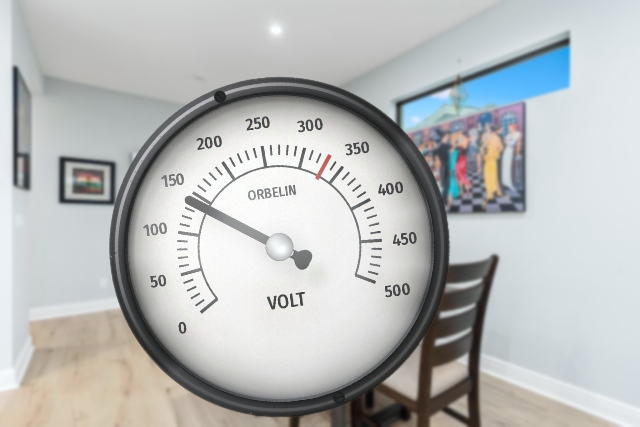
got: 140 V
